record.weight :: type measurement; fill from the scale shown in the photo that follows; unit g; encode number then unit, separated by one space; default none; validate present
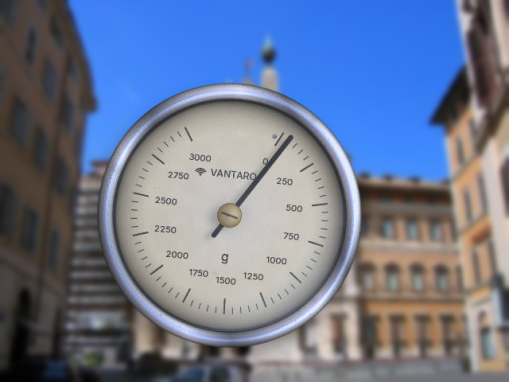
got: 50 g
